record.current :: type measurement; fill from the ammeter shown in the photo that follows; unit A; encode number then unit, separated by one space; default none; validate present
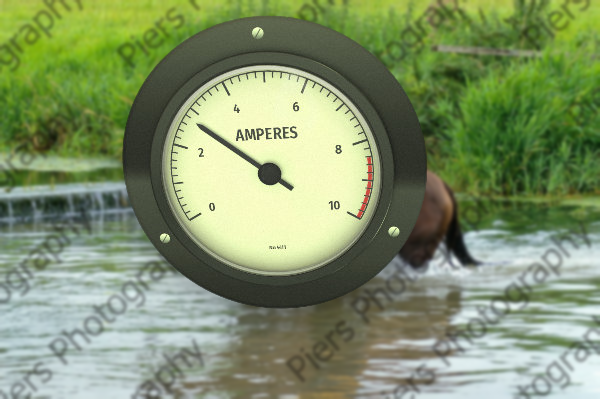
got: 2.8 A
